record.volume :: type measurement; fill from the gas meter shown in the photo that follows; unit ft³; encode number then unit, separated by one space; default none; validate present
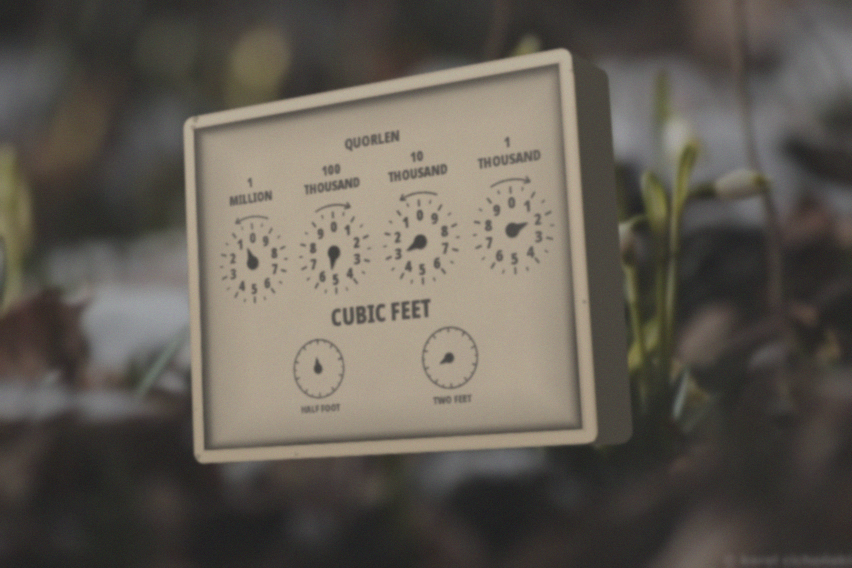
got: 53200 ft³
